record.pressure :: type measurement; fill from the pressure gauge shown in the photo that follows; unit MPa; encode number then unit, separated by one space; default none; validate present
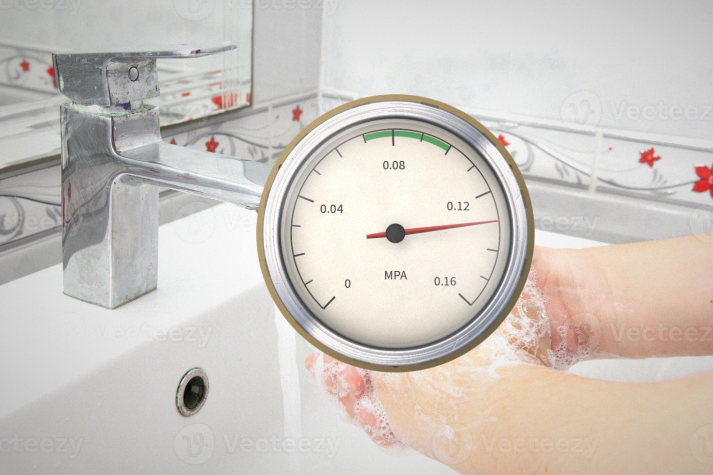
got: 0.13 MPa
